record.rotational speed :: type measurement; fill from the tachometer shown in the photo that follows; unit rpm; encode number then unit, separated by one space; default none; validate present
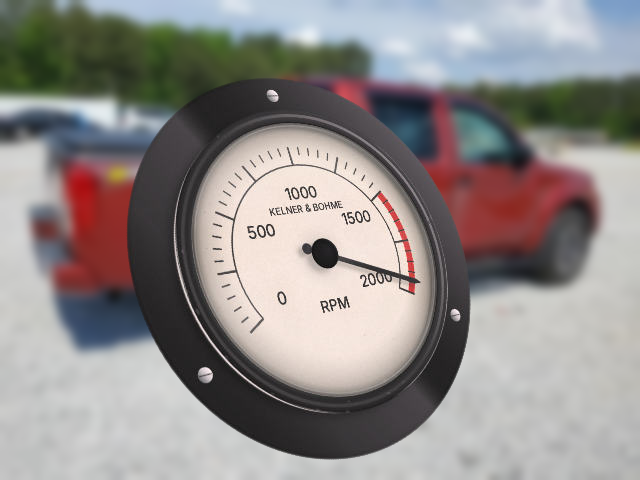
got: 1950 rpm
